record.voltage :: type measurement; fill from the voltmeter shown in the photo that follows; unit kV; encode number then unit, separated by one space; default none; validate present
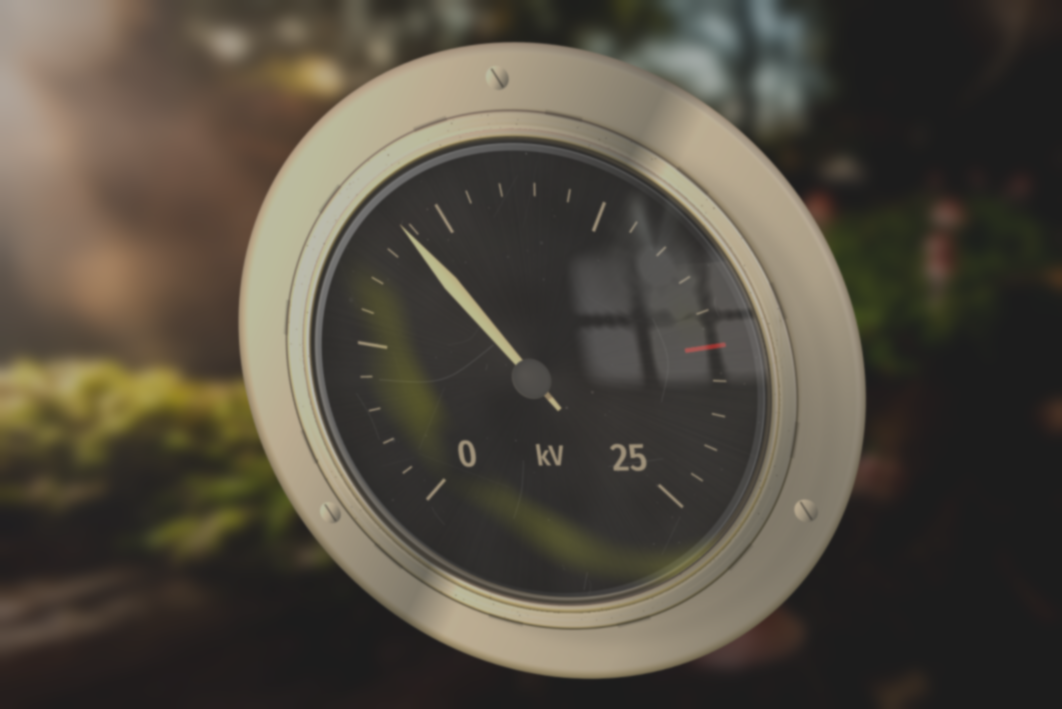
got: 9 kV
